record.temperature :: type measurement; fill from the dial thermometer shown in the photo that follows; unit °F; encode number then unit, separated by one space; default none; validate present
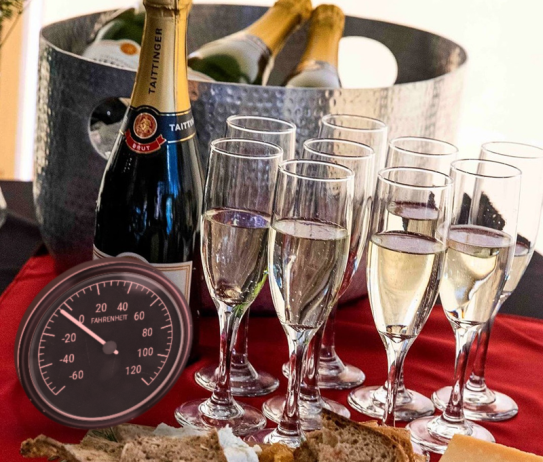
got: -4 °F
